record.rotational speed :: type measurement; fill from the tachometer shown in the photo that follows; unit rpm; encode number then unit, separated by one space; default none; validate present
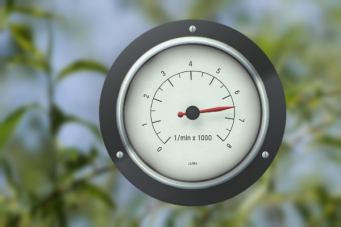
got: 6500 rpm
